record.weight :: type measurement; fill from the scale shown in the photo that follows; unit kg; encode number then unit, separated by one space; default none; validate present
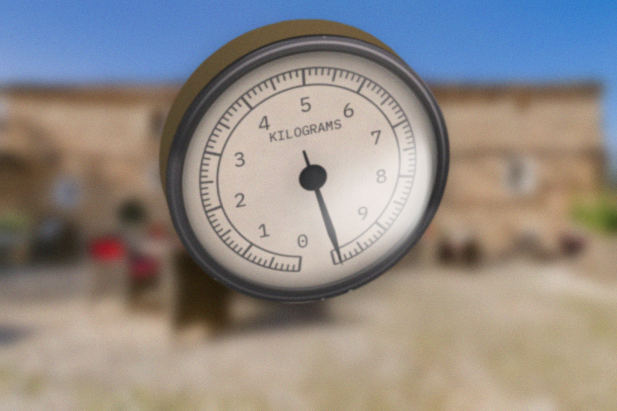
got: 9.9 kg
